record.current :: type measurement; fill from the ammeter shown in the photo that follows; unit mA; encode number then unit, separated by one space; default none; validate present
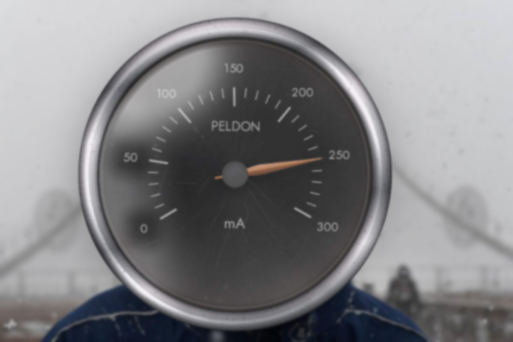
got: 250 mA
